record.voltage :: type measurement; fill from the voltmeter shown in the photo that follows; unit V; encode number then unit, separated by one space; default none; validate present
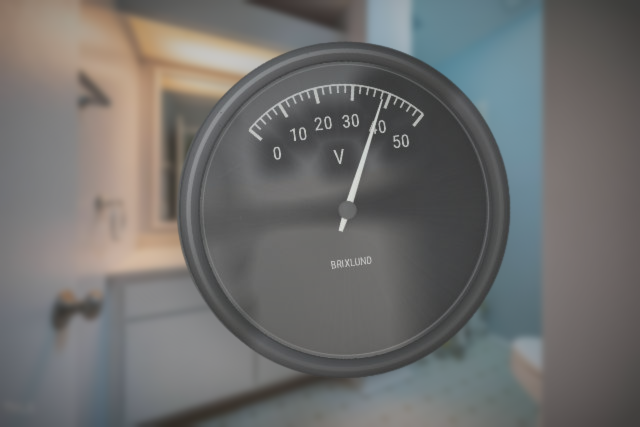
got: 38 V
